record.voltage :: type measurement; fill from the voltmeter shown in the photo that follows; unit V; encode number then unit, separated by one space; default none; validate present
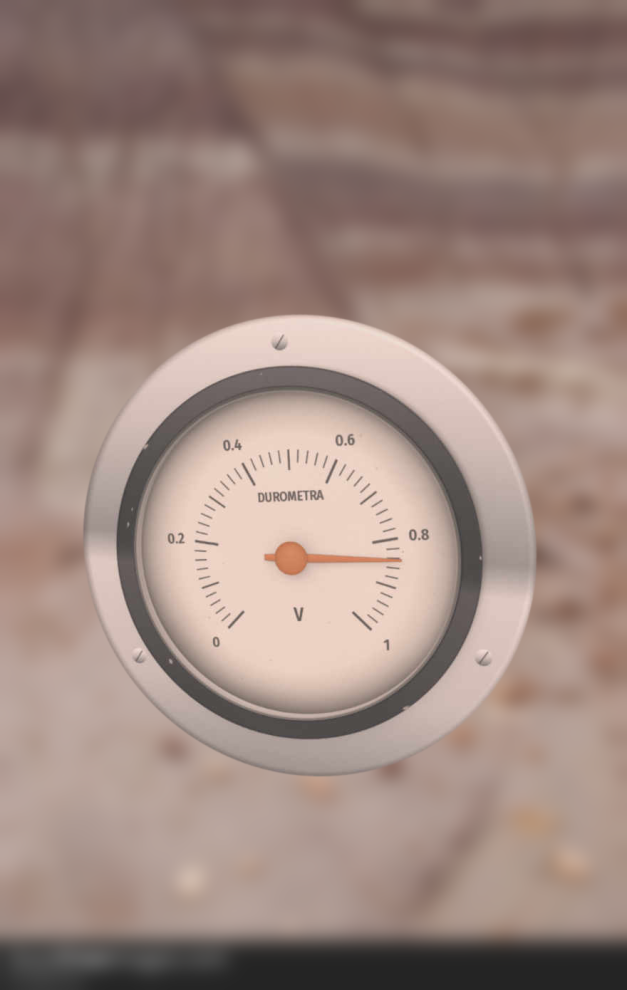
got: 0.84 V
